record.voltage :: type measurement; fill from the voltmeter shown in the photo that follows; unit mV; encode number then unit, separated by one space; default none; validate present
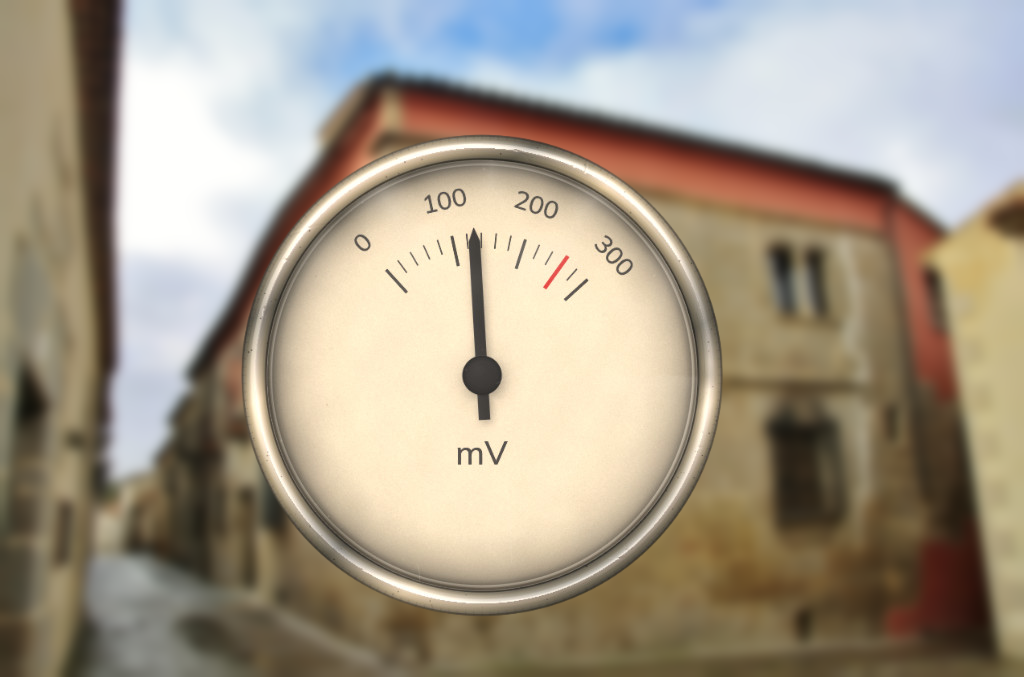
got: 130 mV
